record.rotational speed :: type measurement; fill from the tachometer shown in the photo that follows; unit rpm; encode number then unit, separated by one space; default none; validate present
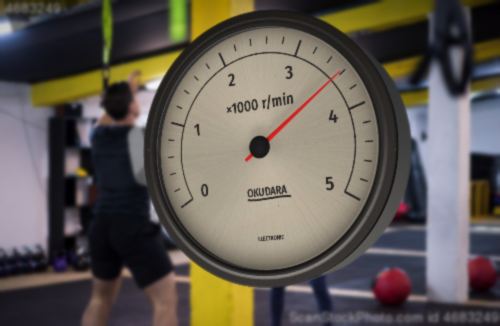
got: 3600 rpm
